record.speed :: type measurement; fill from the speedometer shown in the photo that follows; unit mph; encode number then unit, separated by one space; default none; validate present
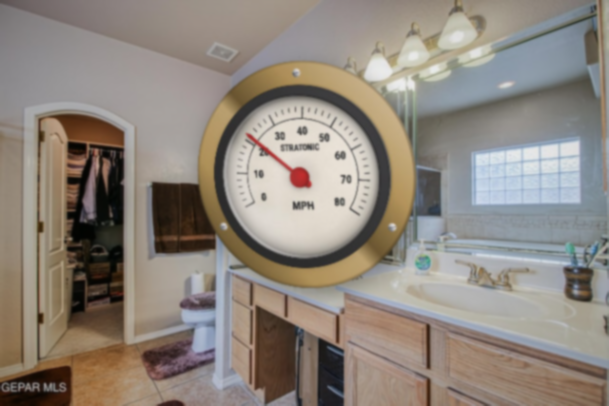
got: 22 mph
